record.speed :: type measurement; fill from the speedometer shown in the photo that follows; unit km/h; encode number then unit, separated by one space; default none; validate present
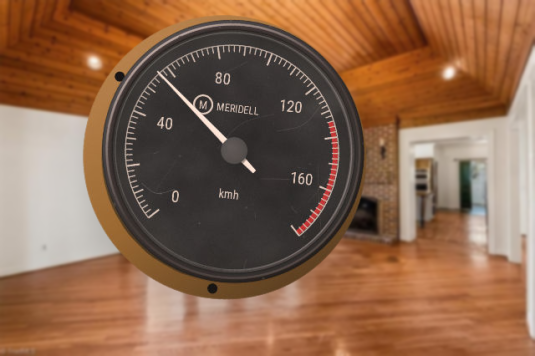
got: 56 km/h
